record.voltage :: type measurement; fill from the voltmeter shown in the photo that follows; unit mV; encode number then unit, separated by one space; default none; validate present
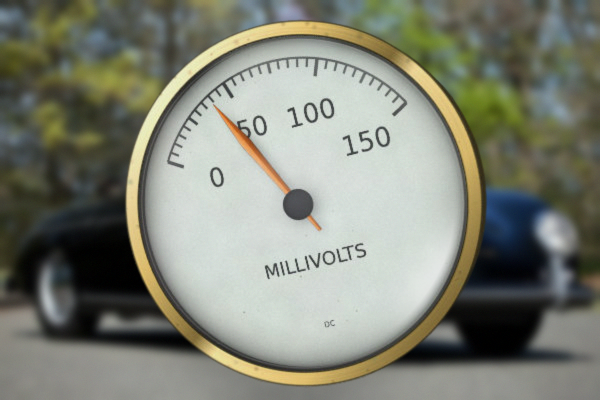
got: 40 mV
